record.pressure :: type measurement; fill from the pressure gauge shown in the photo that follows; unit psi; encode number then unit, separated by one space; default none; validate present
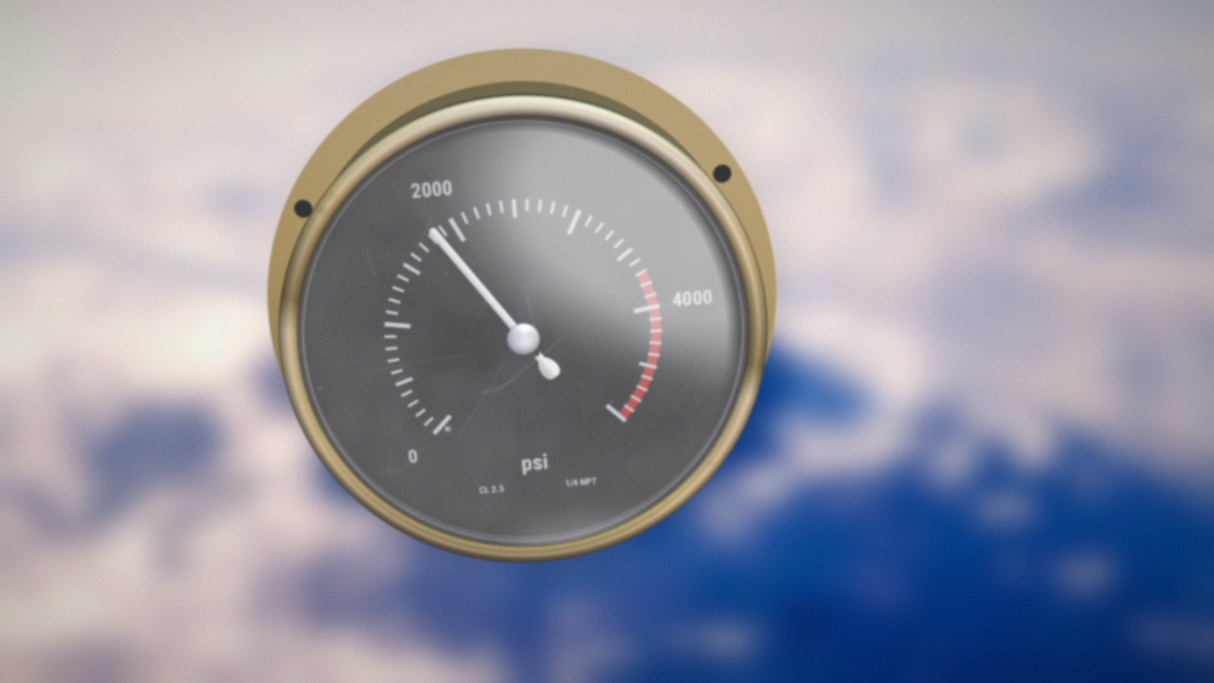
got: 1850 psi
